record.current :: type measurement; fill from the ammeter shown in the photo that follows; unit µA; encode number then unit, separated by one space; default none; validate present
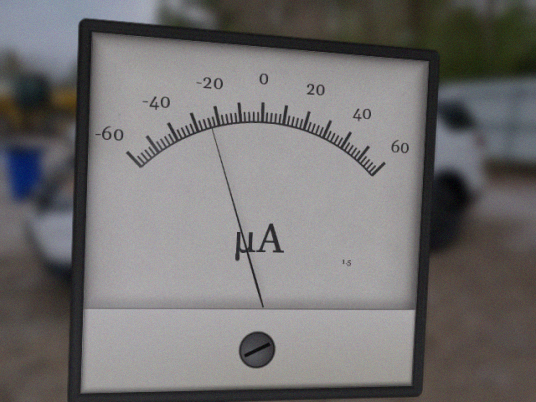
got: -24 µA
